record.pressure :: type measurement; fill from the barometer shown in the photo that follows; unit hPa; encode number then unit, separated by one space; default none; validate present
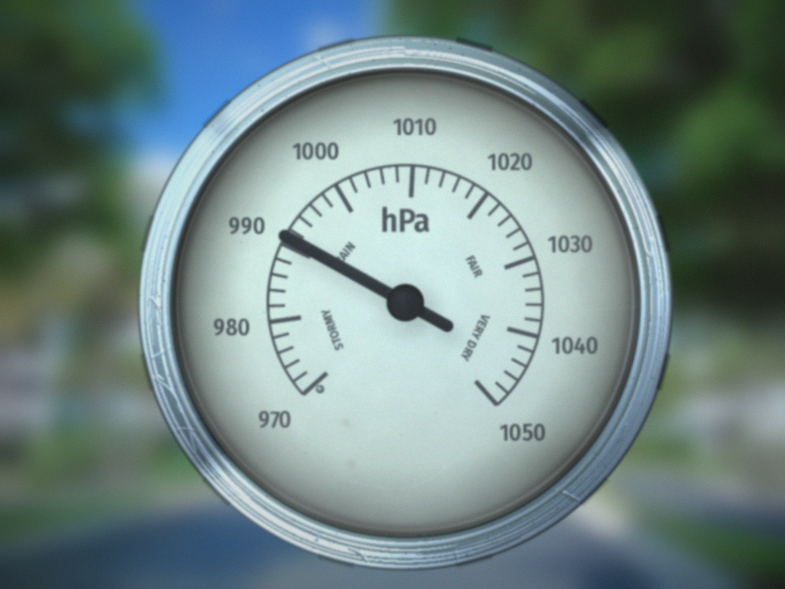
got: 991 hPa
